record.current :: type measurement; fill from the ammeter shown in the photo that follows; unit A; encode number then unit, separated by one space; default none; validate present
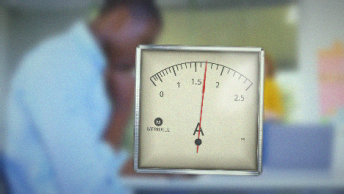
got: 1.7 A
